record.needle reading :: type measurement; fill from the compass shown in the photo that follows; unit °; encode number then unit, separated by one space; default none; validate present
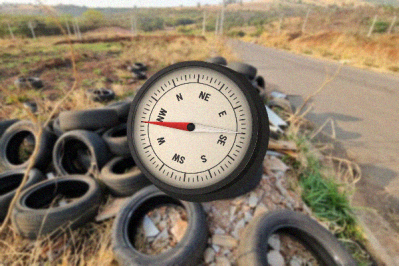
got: 300 °
